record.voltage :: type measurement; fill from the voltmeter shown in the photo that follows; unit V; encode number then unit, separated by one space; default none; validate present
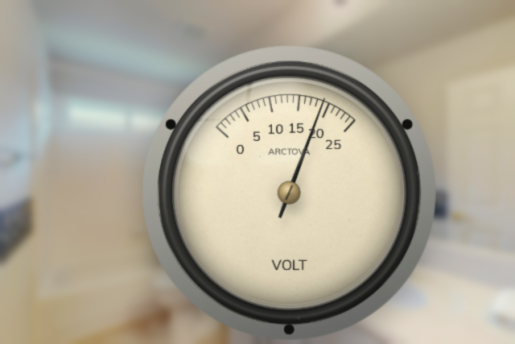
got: 19 V
